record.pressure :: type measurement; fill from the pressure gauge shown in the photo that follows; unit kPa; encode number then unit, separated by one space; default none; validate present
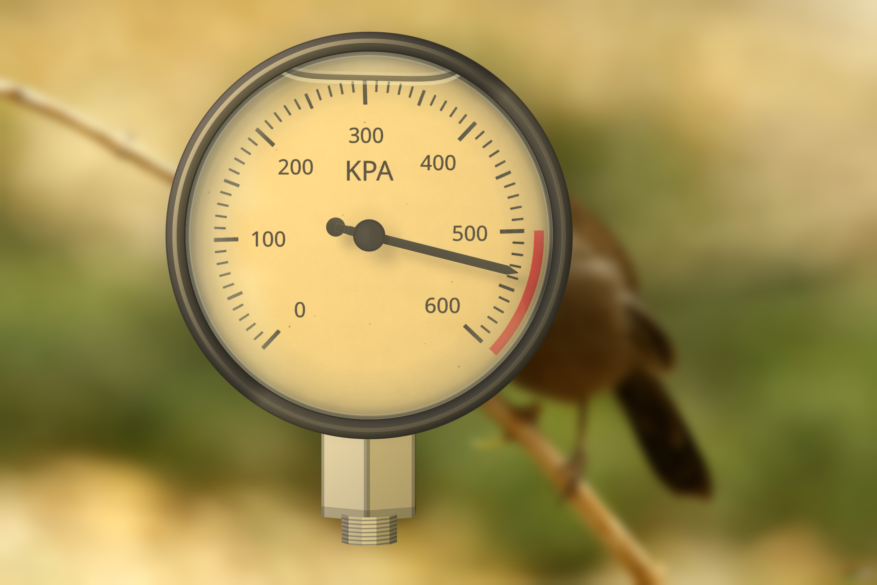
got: 535 kPa
